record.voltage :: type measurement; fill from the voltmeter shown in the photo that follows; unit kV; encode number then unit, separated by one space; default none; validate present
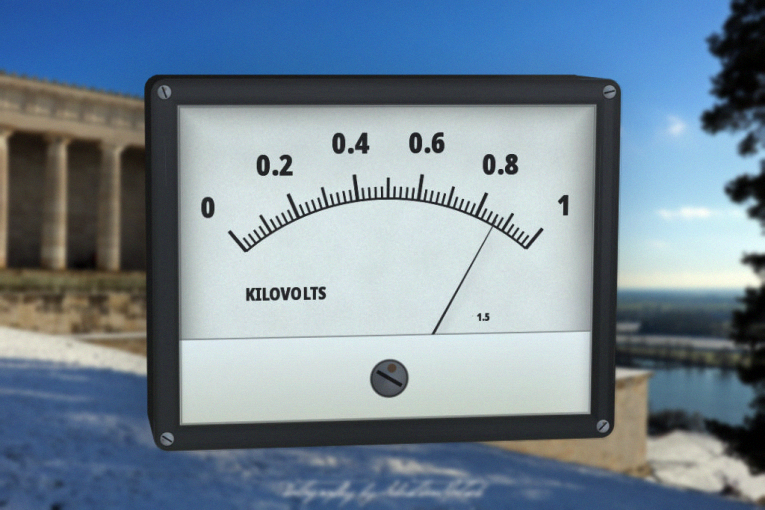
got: 0.86 kV
